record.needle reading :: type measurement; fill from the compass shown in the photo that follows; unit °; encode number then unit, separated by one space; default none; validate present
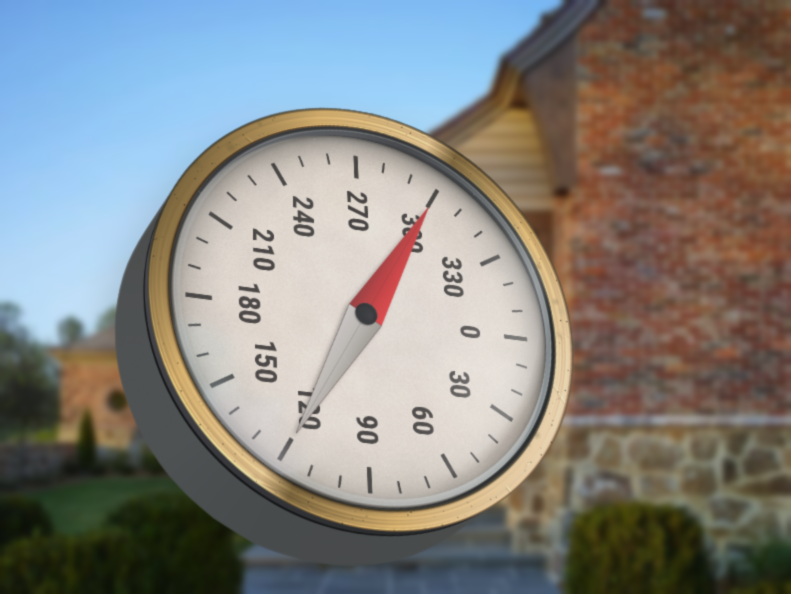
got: 300 °
